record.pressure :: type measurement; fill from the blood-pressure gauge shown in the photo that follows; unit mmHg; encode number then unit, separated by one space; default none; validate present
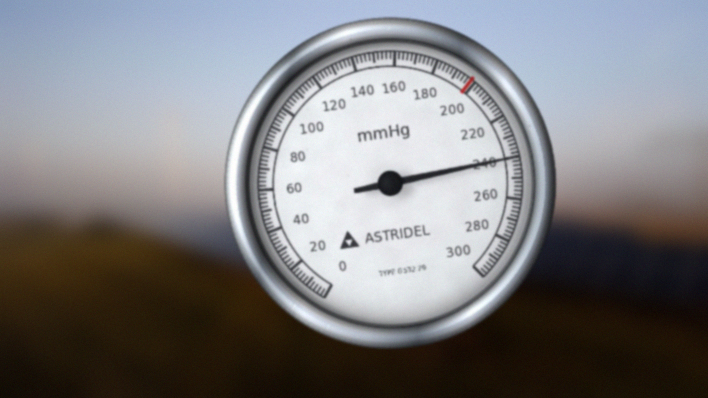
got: 240 mmHg
